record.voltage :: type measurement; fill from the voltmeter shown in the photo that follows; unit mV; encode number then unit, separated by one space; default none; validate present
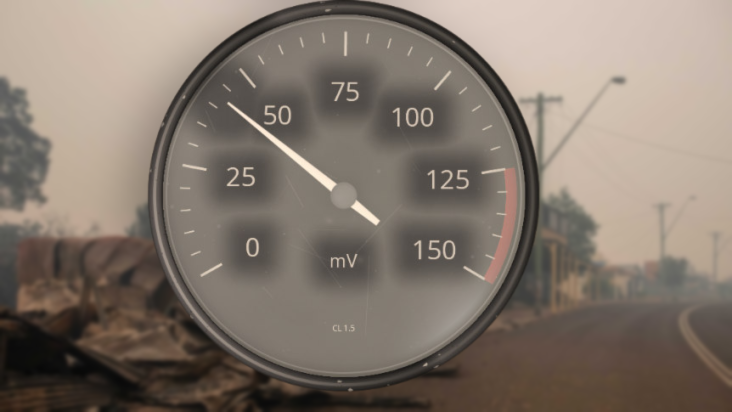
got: 42.5 mV
